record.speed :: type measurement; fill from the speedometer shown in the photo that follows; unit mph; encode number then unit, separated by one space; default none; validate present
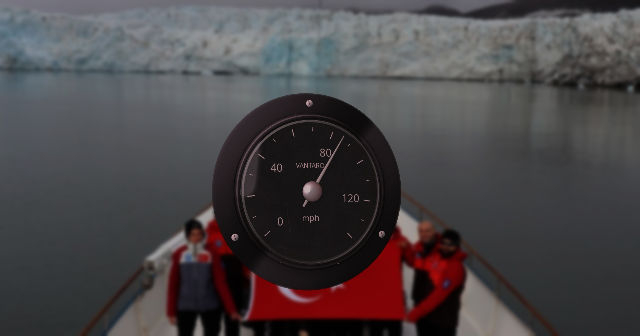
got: 85 mph
